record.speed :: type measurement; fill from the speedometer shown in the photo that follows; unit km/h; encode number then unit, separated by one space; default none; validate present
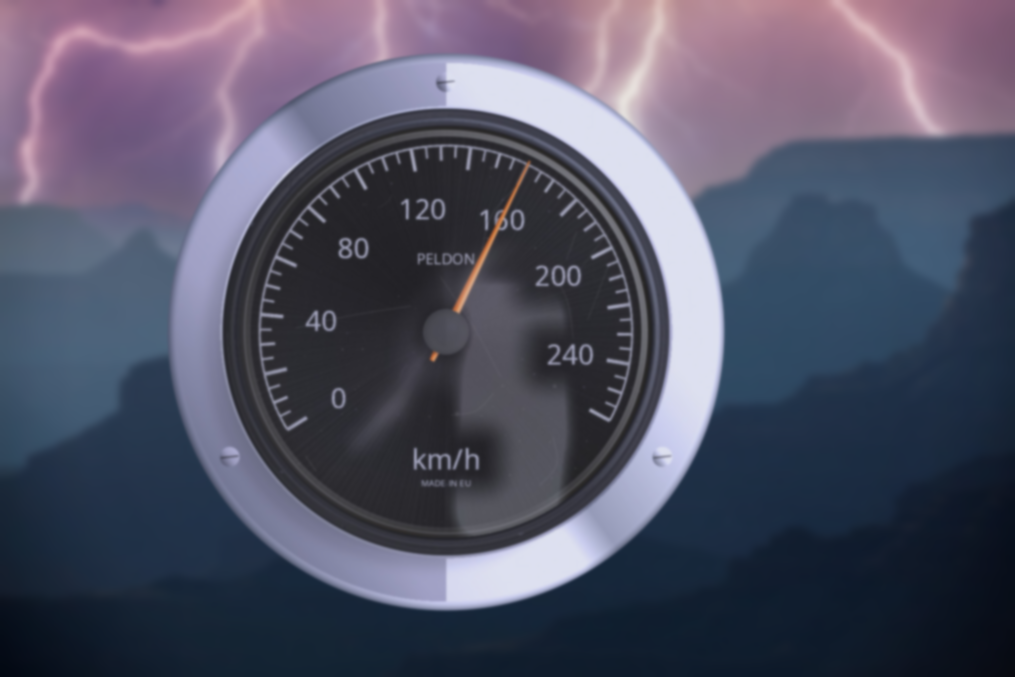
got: 160 km/h
